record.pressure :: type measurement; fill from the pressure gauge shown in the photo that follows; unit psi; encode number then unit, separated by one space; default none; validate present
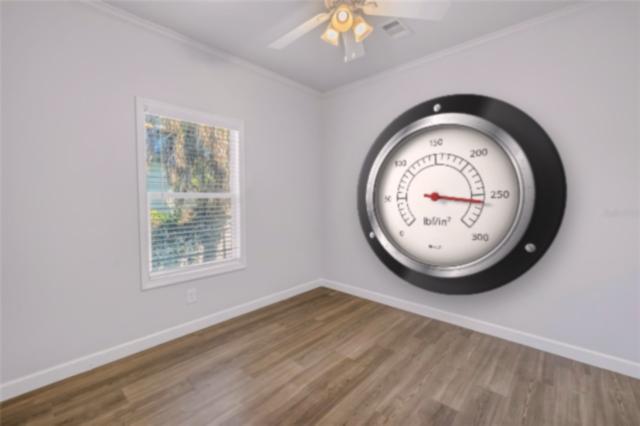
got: 260 psi
